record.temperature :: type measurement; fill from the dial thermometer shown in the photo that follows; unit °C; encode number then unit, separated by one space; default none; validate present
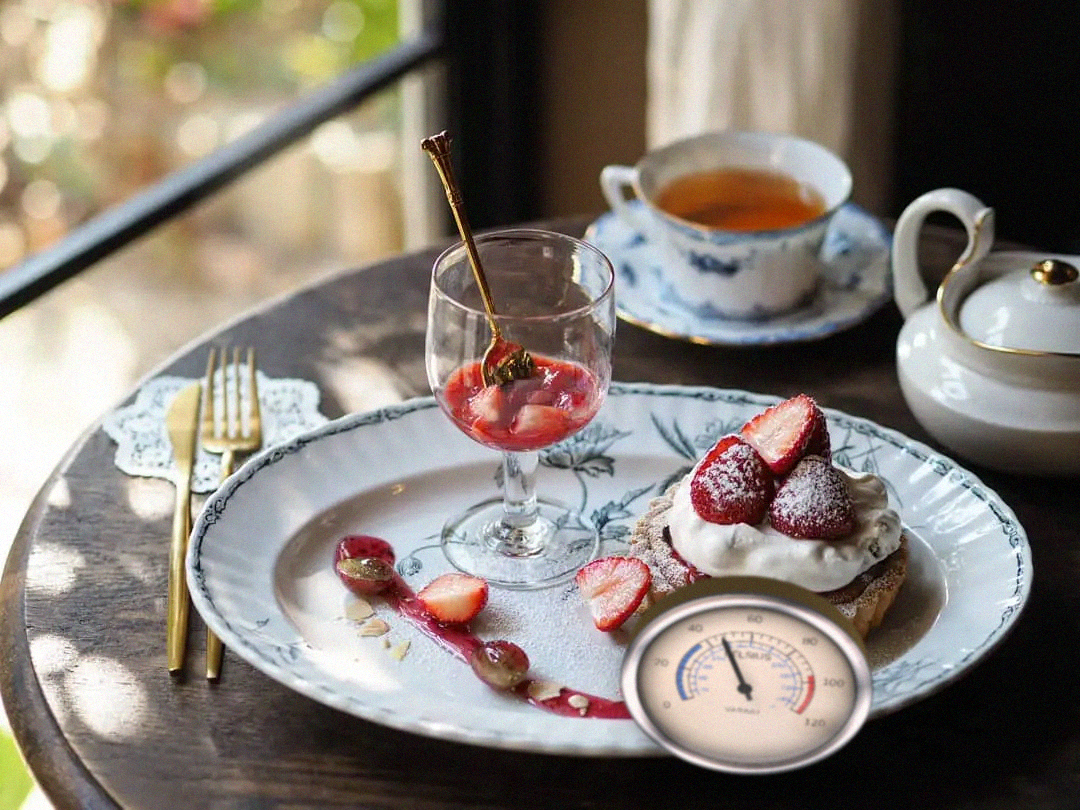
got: 48 °C
